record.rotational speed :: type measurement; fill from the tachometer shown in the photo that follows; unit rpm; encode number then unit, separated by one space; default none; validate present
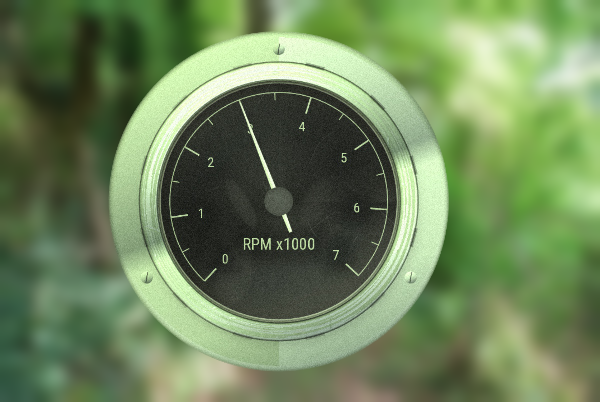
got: 3000 rpm
